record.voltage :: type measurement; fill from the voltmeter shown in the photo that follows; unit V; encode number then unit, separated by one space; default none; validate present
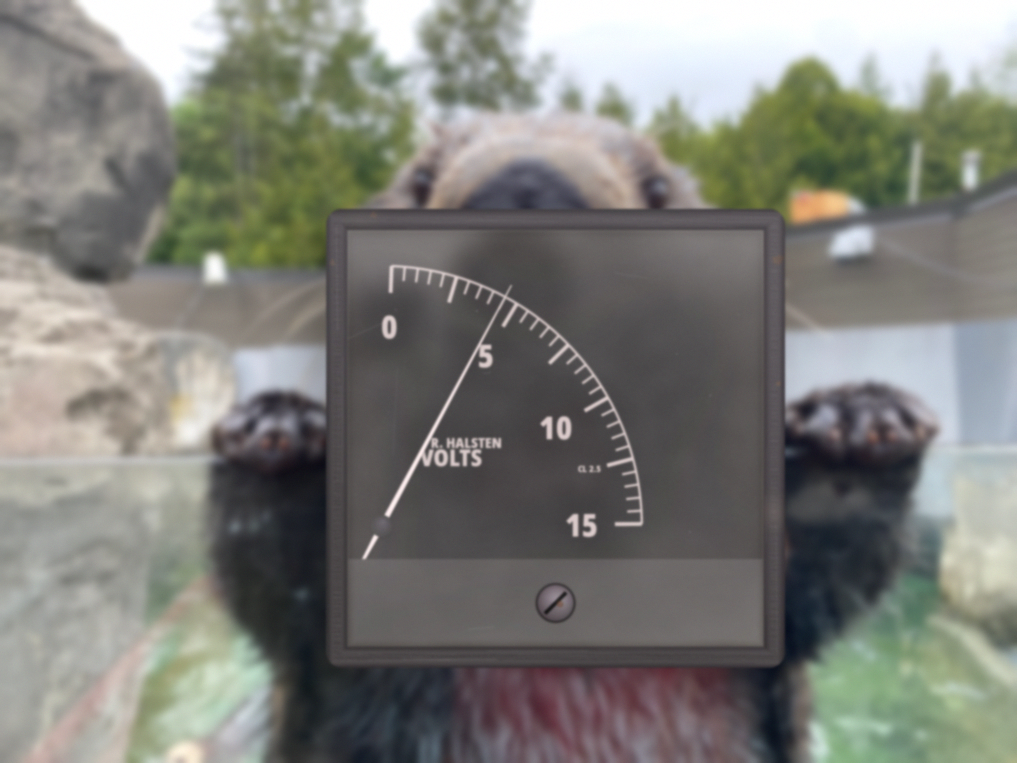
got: 4.5 V
